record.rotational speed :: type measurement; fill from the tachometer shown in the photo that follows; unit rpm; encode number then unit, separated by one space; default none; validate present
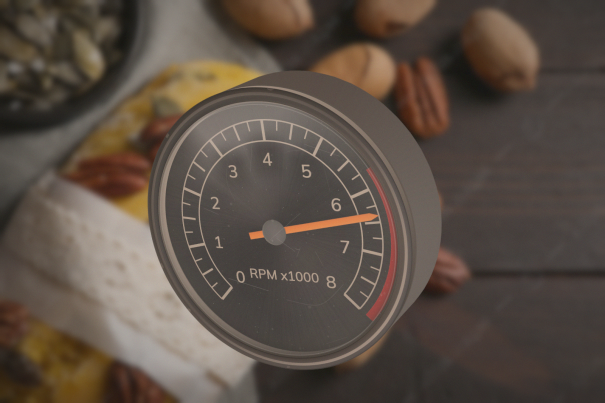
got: 6375 rpm
